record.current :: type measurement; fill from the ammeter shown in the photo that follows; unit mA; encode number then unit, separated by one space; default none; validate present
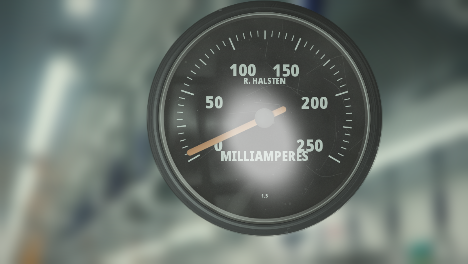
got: 5 mA
